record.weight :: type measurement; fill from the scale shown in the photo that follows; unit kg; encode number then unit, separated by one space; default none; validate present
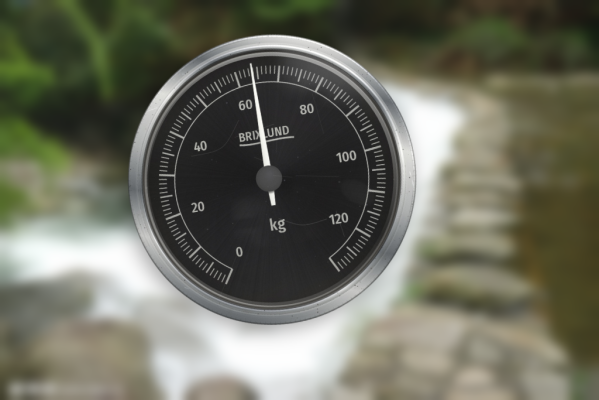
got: 64 kg
